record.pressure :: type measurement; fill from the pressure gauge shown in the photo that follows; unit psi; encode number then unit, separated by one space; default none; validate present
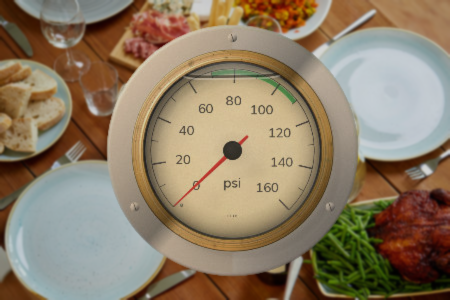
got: 0 psi
